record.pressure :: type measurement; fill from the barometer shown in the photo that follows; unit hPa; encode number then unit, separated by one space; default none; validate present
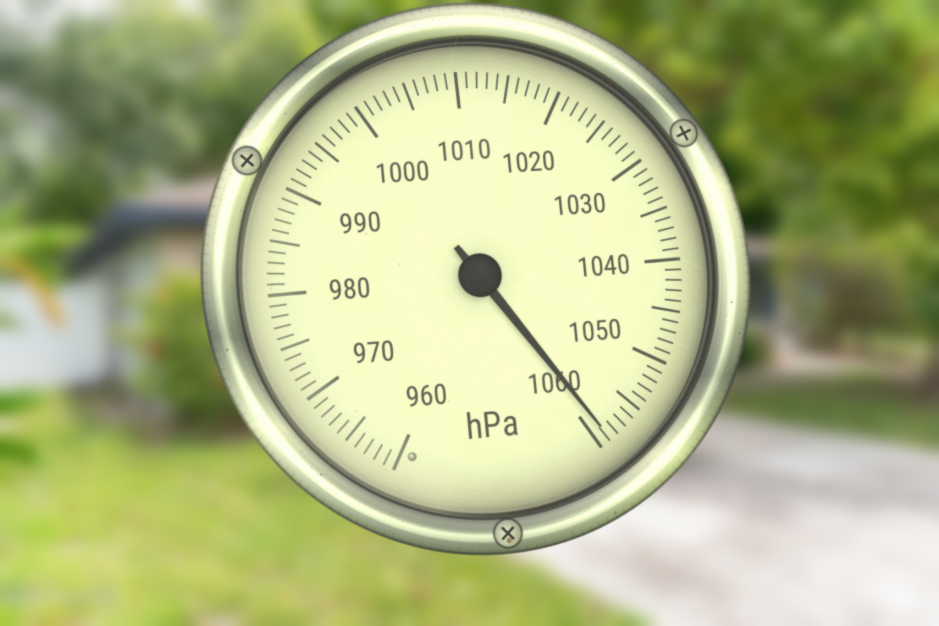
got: 1059 hPa
